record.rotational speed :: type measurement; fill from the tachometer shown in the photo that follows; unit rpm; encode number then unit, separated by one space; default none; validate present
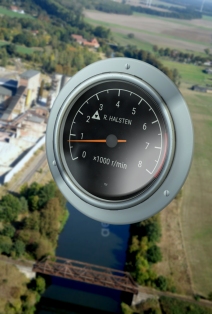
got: 750 rpm
